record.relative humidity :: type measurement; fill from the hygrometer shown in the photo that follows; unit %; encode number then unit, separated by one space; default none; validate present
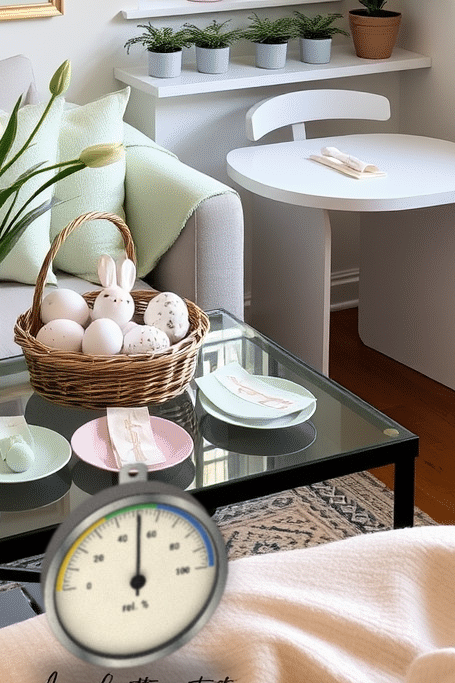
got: 50 %
